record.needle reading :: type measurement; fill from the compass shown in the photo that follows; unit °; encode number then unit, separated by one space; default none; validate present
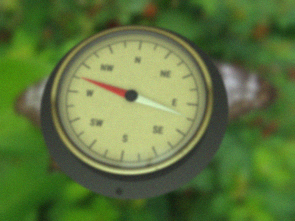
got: 285 °
